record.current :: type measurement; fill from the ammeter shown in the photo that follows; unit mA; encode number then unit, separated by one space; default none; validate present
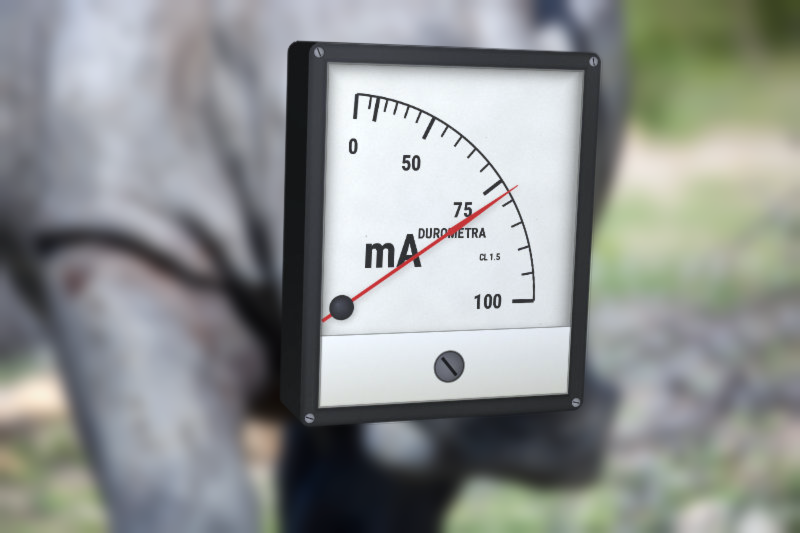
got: 77.5 mA
